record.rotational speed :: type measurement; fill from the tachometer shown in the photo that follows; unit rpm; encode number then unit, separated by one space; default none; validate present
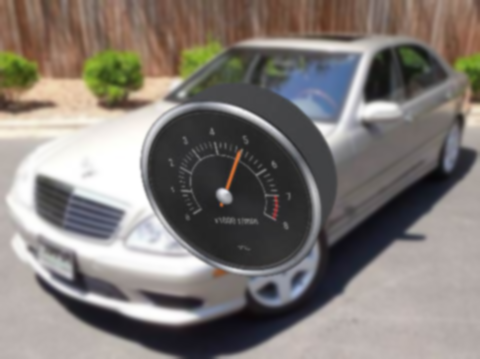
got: 5000 rpm
